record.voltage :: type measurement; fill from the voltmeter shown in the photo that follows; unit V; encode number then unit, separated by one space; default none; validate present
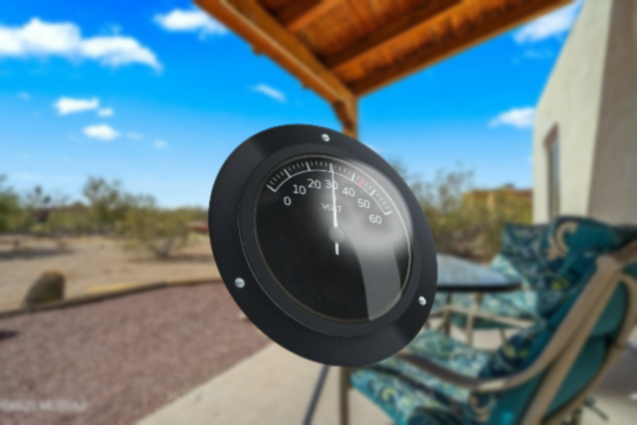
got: 30 V
